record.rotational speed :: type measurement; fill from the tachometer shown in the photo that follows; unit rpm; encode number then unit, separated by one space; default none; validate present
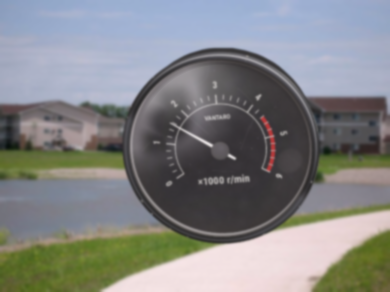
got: 1600 rpm
